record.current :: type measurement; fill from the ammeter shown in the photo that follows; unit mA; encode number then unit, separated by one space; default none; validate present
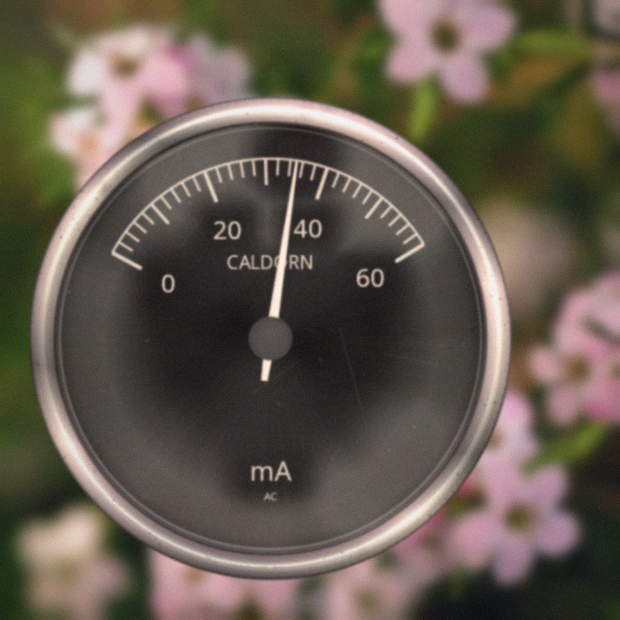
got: 35 mA
